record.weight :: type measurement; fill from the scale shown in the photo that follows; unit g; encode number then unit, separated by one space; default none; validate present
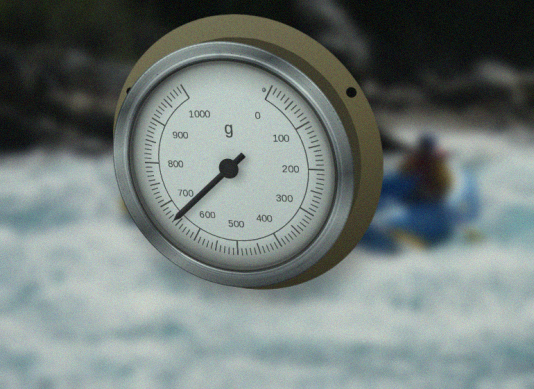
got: 660 g
